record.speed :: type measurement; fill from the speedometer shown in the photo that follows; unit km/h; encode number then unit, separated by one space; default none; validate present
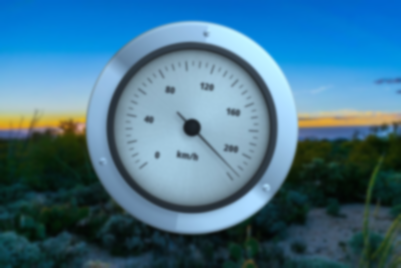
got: 215 km/h
